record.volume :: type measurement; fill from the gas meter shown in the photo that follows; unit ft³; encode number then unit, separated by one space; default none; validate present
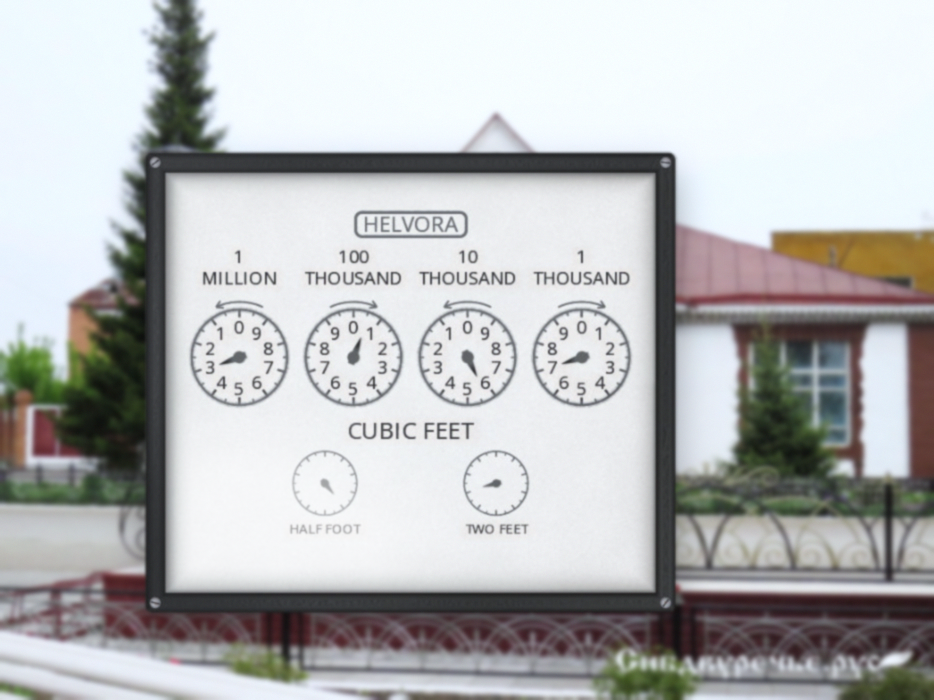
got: 305700 ft³
